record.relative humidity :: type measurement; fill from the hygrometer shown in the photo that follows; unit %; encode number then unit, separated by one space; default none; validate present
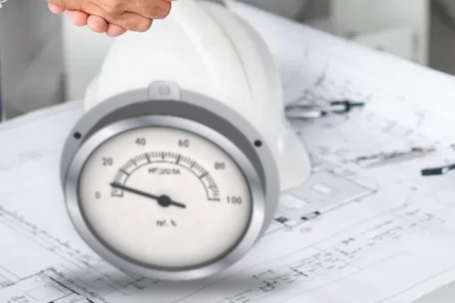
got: 10 %
